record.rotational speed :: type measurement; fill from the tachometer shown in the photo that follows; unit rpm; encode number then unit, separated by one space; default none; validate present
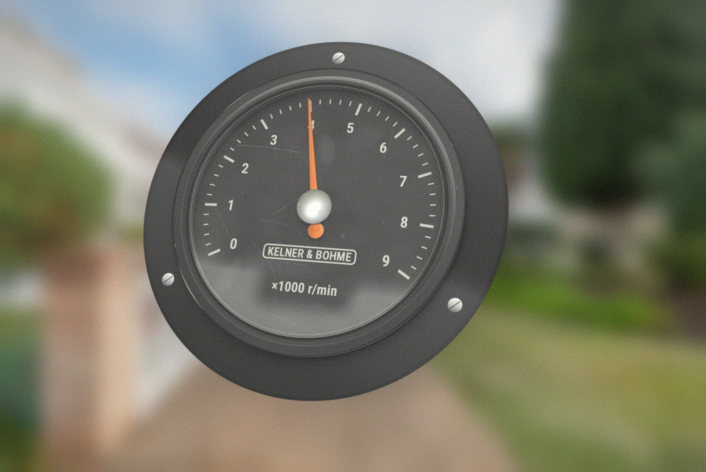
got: 4000 rpm
